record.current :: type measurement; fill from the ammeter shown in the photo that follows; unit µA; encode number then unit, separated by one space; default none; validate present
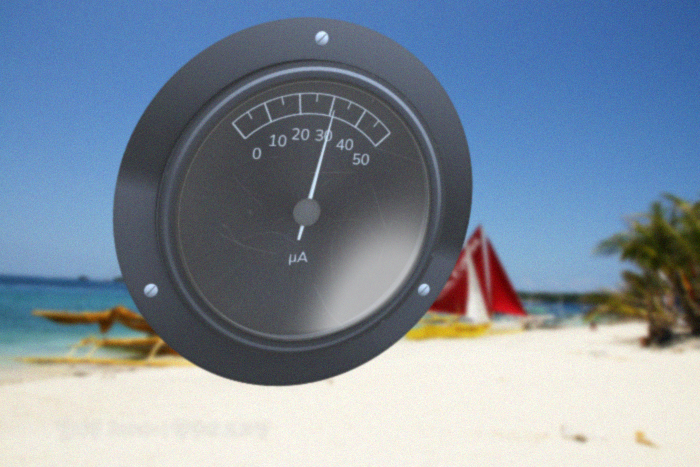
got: 30 µA
